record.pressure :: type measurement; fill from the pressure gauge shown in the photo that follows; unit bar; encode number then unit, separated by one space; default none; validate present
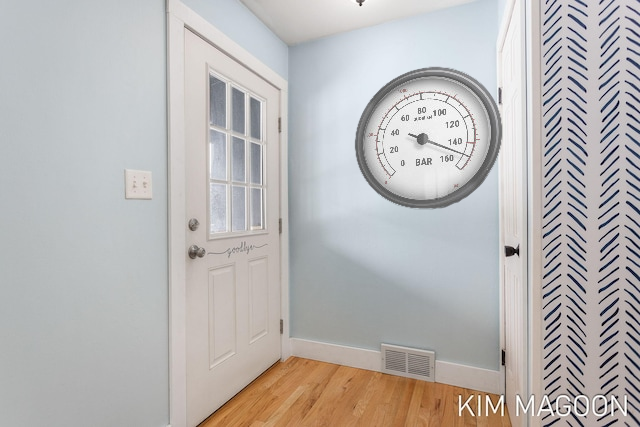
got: 150 bar
